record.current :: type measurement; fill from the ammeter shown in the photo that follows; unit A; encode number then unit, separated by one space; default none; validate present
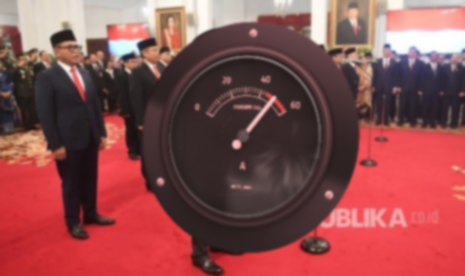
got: 50 A
